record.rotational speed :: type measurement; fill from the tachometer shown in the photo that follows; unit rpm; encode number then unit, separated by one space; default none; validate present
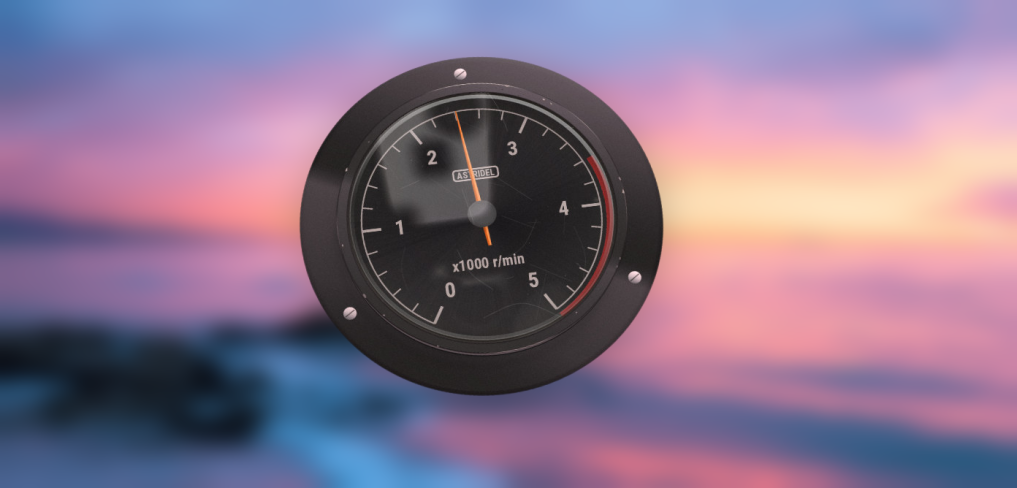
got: 2400 rpm
